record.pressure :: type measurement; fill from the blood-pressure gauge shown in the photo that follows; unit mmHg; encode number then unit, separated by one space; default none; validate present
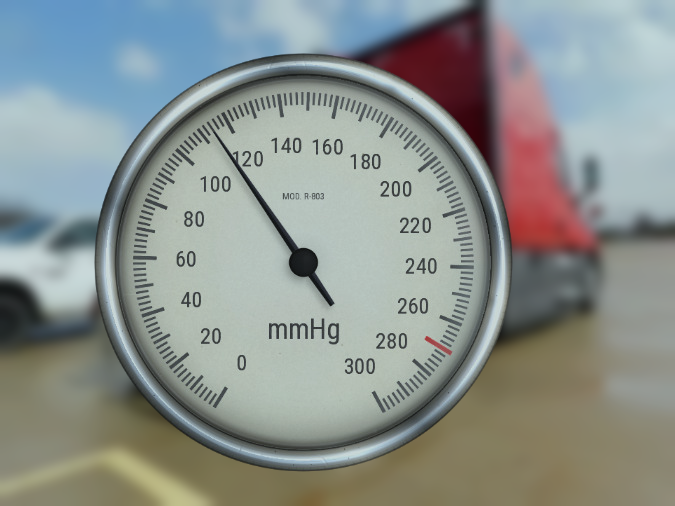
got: 114 mmHg
